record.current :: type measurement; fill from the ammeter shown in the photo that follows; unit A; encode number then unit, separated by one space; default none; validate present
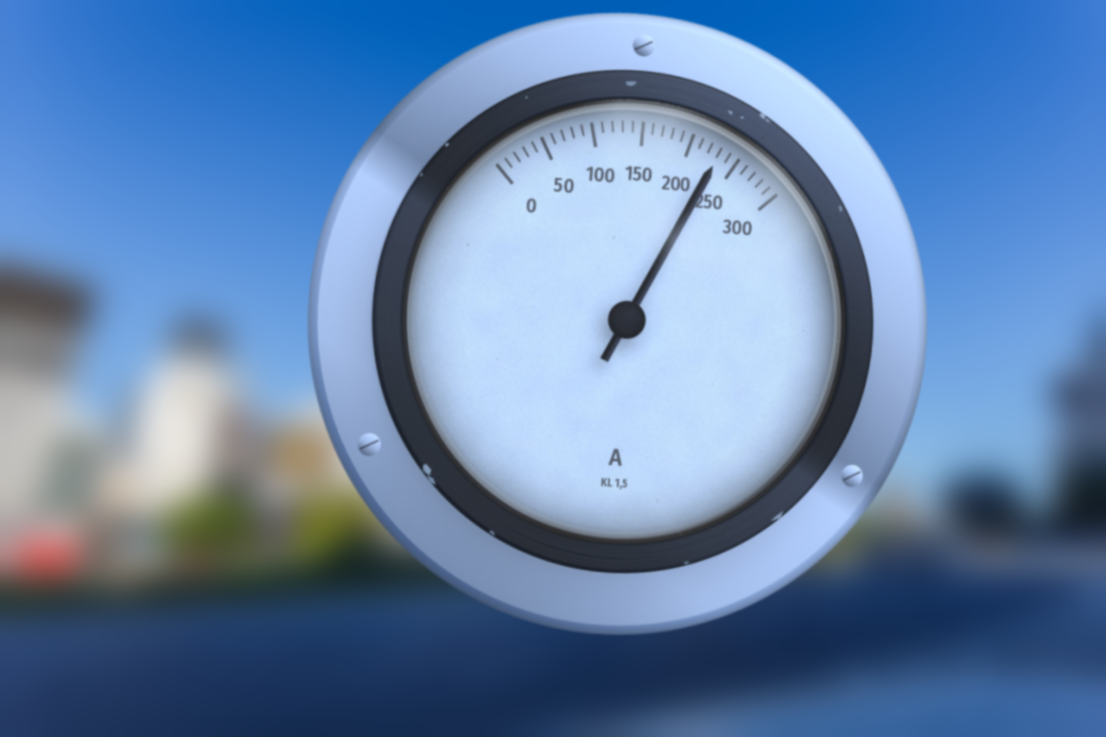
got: 230 A
